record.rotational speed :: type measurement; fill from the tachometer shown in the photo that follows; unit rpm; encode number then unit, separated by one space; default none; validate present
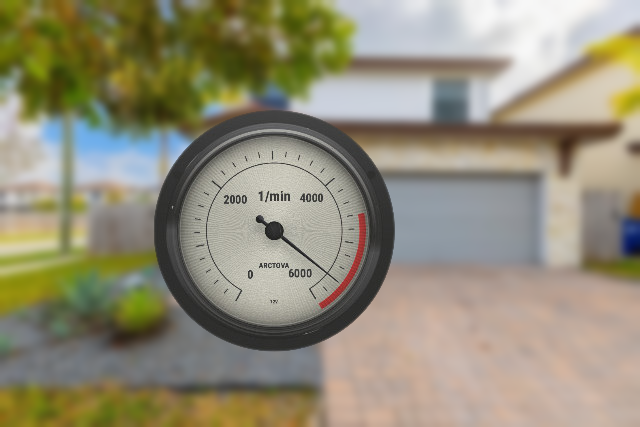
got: 5600 rpm
